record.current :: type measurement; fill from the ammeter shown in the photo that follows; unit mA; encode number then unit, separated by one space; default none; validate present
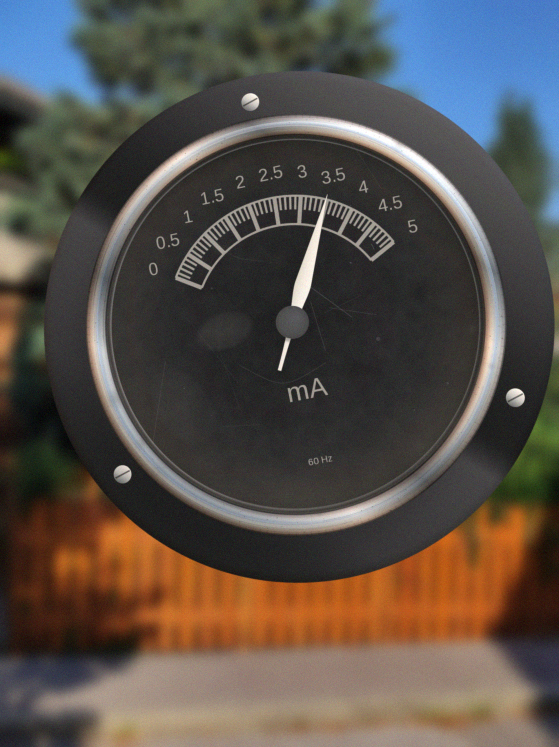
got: 3.5 mA
